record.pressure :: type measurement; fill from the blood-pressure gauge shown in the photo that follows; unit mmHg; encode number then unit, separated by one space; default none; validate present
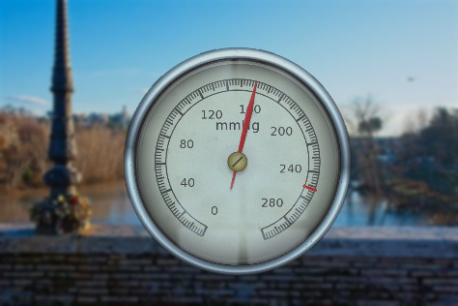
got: 160 mmHg
